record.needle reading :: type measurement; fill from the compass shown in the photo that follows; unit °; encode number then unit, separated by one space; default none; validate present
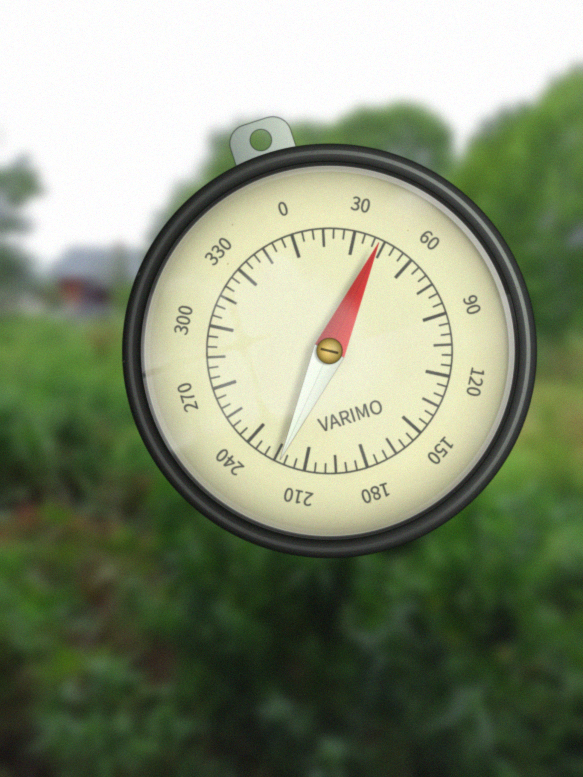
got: 42.5 °
